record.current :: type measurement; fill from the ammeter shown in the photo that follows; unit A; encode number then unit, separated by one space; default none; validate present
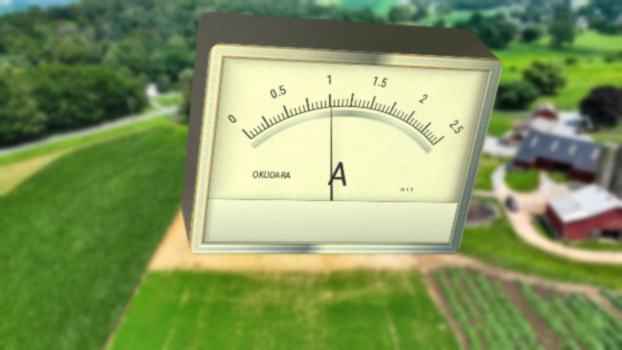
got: 1 A
